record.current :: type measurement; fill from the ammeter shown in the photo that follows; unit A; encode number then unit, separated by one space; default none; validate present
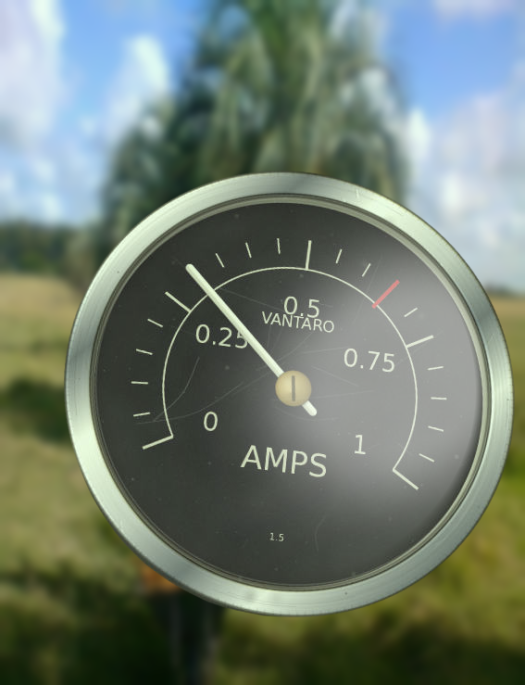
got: 0.3 A
